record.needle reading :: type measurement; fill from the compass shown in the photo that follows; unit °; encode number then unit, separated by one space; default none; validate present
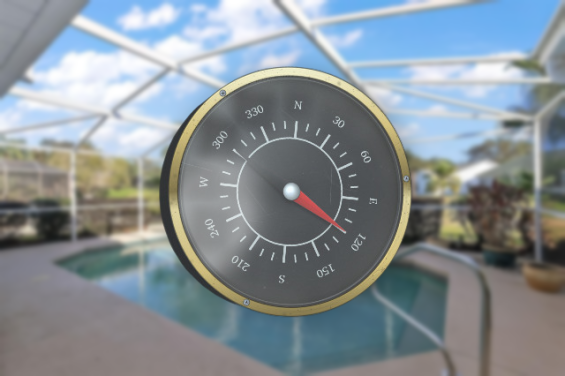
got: 120 °
